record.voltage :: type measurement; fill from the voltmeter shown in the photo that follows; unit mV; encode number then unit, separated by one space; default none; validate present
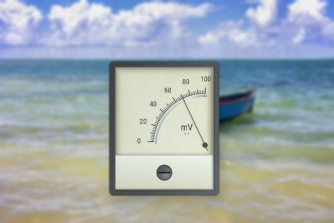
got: 70 mV
